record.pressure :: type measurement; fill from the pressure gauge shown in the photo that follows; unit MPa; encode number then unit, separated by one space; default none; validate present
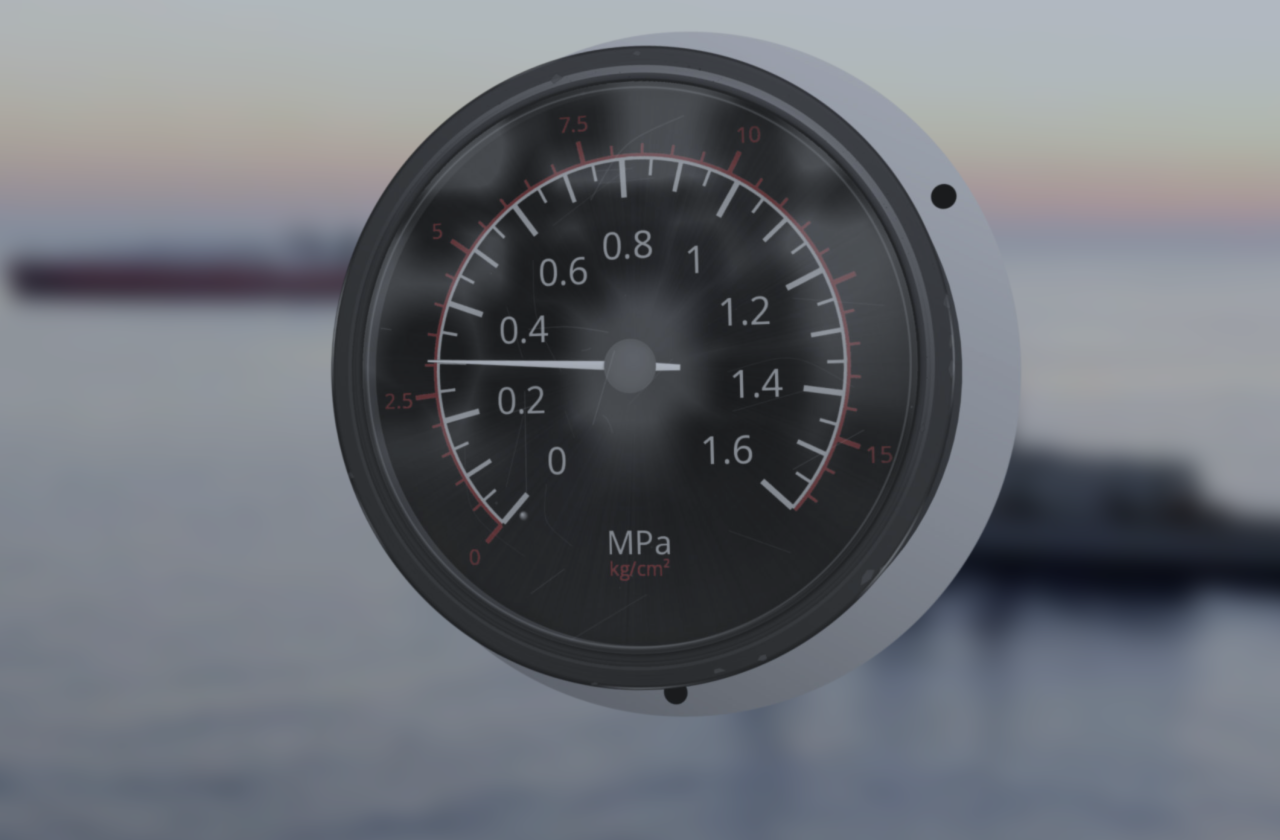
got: 0.3 MPa
